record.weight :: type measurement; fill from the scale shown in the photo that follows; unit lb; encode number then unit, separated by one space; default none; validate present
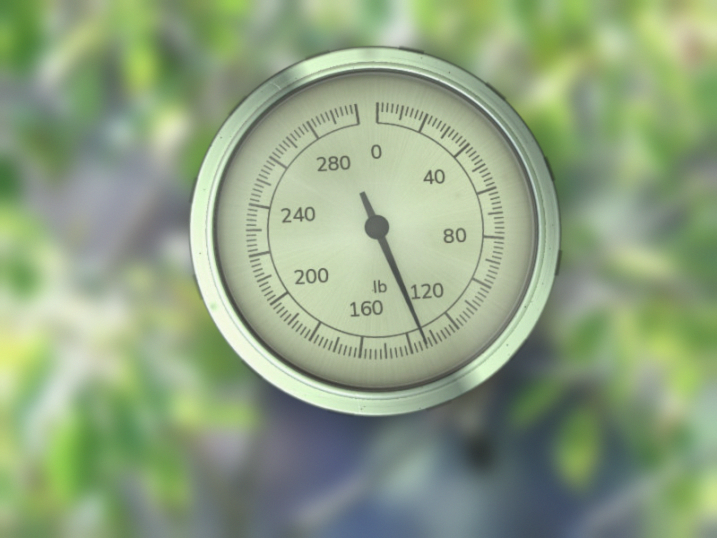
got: 134 lb
